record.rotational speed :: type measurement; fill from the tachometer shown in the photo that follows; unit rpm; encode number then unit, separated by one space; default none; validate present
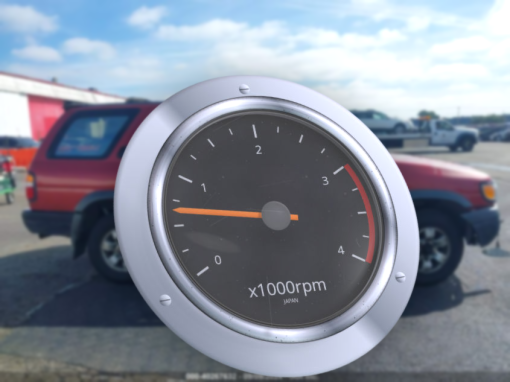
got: 625 rpm
